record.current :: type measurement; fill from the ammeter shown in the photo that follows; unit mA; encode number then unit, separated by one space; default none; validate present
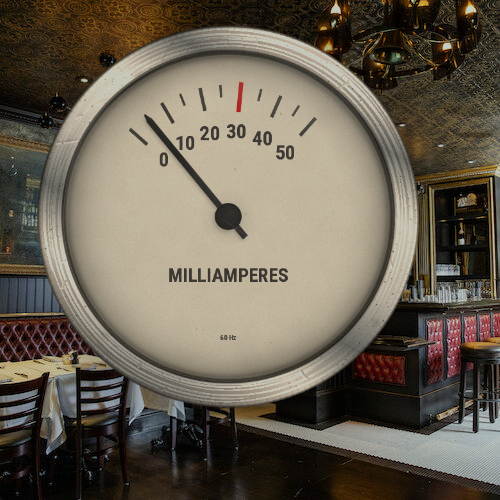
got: 5 mA
